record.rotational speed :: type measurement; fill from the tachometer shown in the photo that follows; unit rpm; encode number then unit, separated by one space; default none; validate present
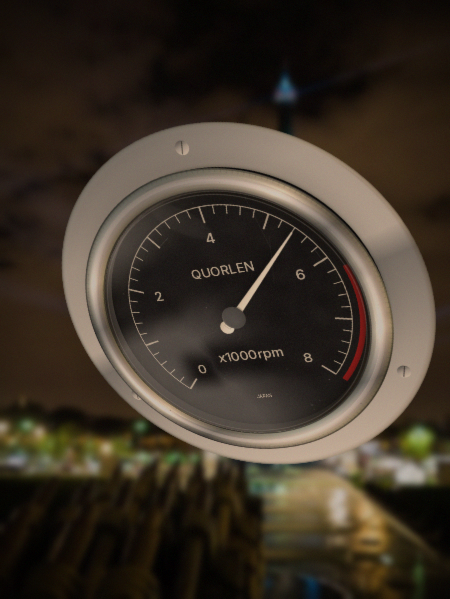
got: 5400 rpm
